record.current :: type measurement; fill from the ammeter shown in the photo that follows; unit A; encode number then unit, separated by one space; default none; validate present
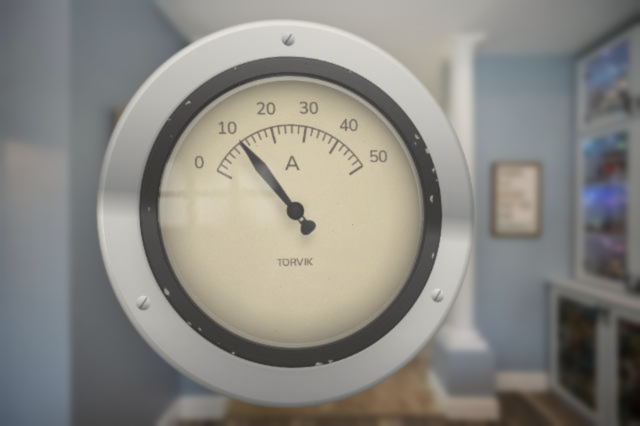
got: 10 A
